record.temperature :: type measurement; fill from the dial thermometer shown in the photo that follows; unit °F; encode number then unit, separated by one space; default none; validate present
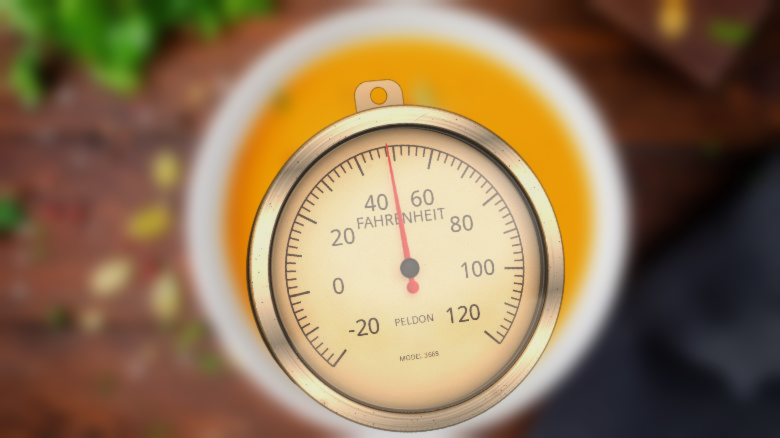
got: 48 °F
